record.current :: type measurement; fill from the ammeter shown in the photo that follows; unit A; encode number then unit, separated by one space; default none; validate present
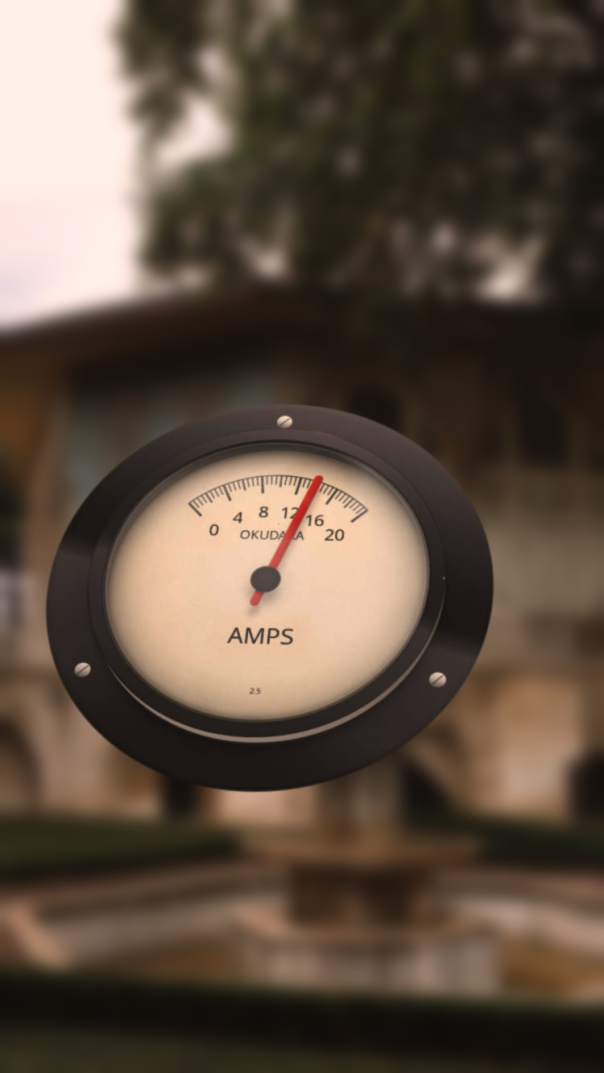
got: 14 A
